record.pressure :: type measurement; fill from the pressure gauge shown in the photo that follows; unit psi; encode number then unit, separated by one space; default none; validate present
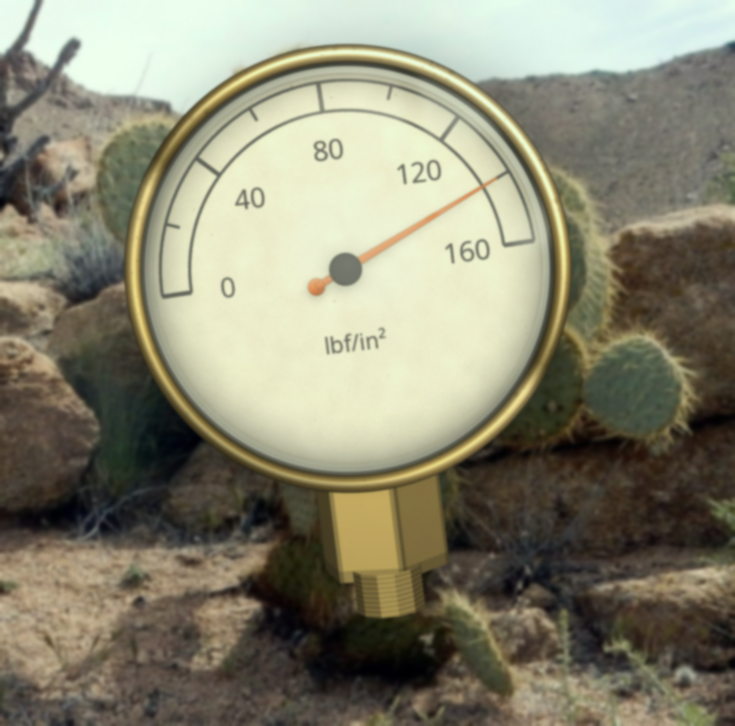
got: 140 psi
